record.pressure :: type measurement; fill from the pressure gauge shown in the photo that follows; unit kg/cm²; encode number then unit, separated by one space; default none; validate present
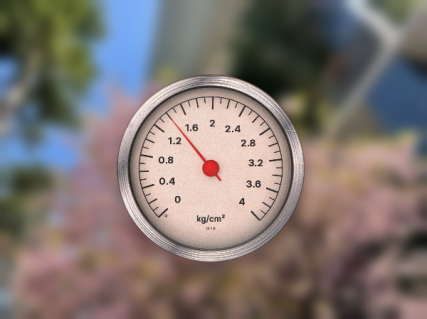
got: 1.4 kg/cm²
